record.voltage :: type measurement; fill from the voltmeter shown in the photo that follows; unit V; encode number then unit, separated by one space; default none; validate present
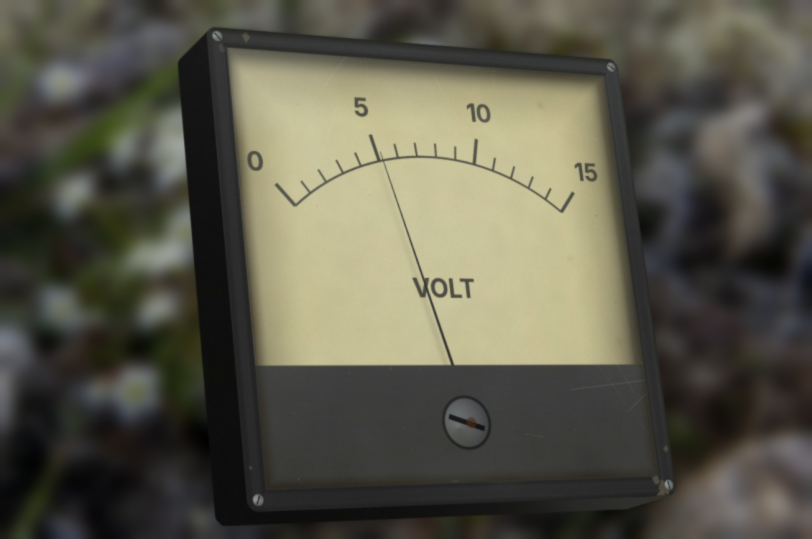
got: 5 V
